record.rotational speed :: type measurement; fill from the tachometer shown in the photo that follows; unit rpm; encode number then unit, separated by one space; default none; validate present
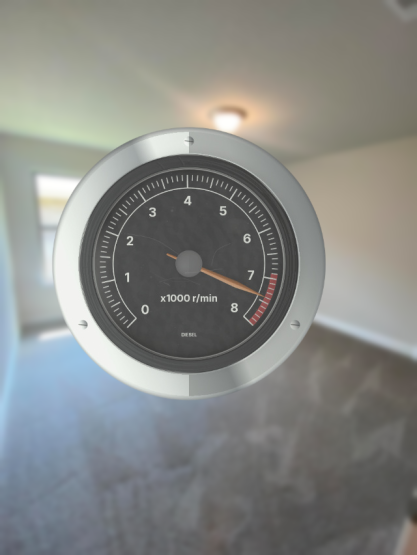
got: 7400 rpm
